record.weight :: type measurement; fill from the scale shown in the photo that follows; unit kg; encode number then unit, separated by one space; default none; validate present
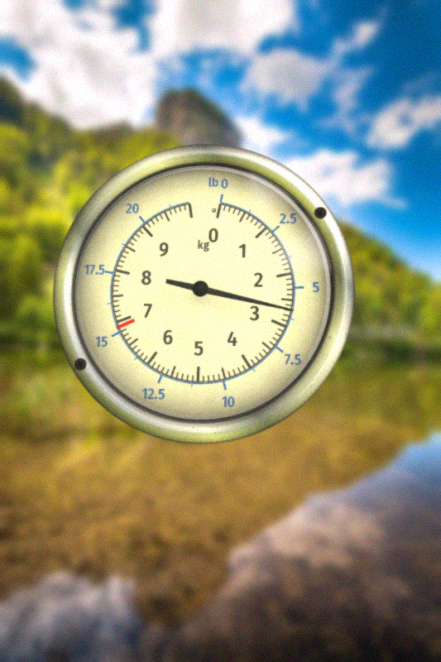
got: 2.7 kg
